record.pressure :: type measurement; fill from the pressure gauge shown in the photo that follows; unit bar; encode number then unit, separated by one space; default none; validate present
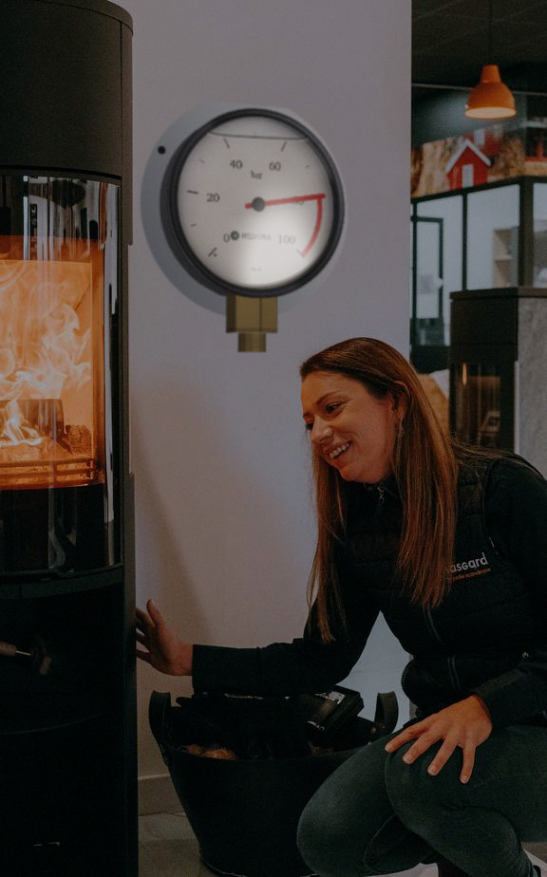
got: 80 bar
